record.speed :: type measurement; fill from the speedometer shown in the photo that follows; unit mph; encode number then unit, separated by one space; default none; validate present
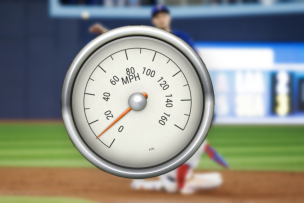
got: 10 mph
